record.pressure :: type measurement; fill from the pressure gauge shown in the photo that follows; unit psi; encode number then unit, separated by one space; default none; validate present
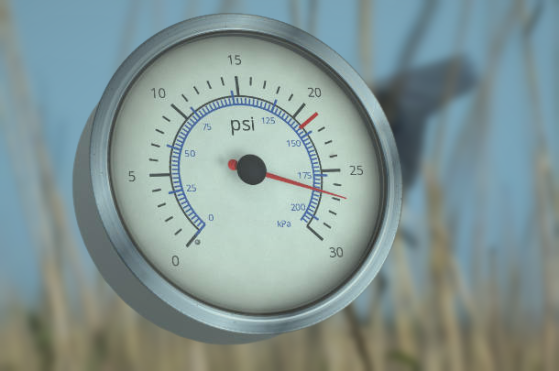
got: 27 psi
